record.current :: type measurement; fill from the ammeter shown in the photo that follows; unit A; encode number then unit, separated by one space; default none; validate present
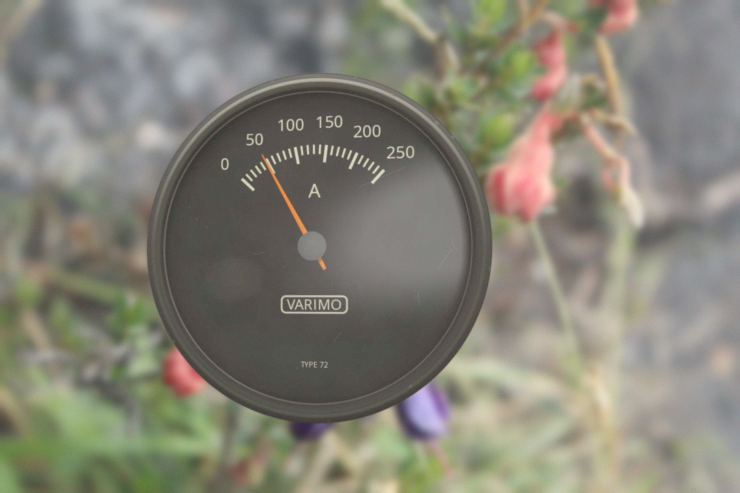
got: 50 A
